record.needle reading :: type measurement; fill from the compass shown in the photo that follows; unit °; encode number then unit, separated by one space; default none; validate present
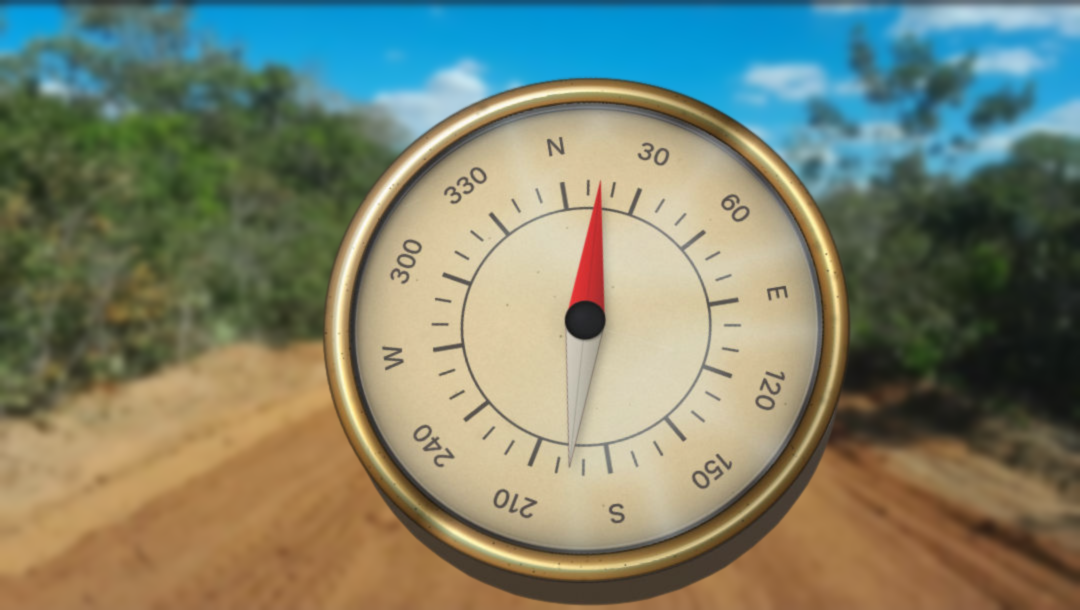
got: 15 °
